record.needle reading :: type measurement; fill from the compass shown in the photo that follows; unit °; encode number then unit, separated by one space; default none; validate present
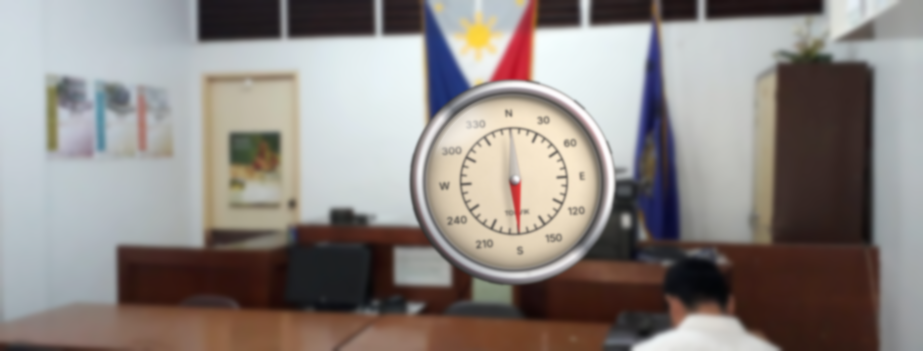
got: 180 °
